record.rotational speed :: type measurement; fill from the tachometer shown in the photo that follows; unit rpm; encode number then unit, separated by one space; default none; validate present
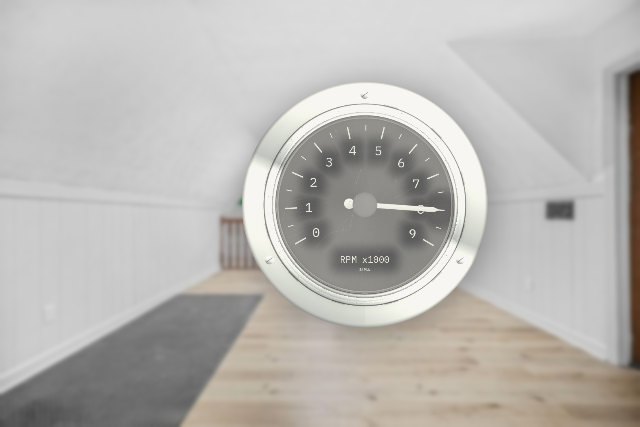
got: 8000 rpm
